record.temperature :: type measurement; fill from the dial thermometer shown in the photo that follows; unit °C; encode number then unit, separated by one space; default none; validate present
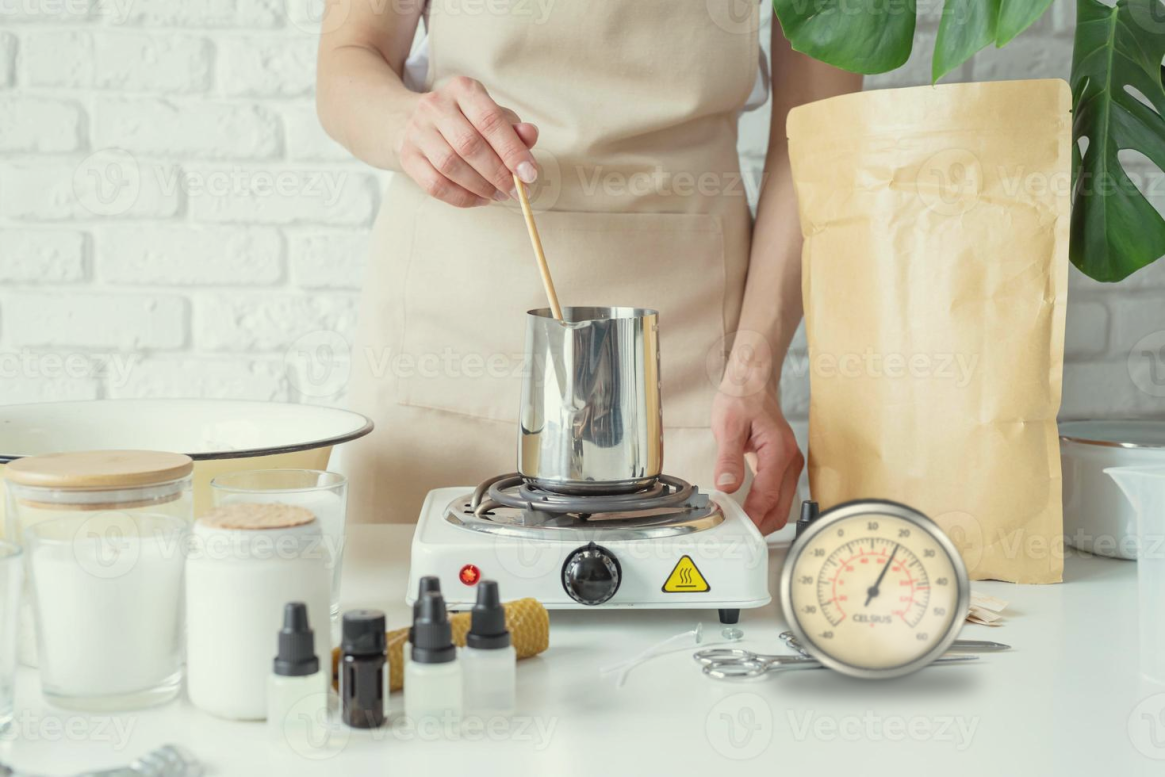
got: 20 °C
